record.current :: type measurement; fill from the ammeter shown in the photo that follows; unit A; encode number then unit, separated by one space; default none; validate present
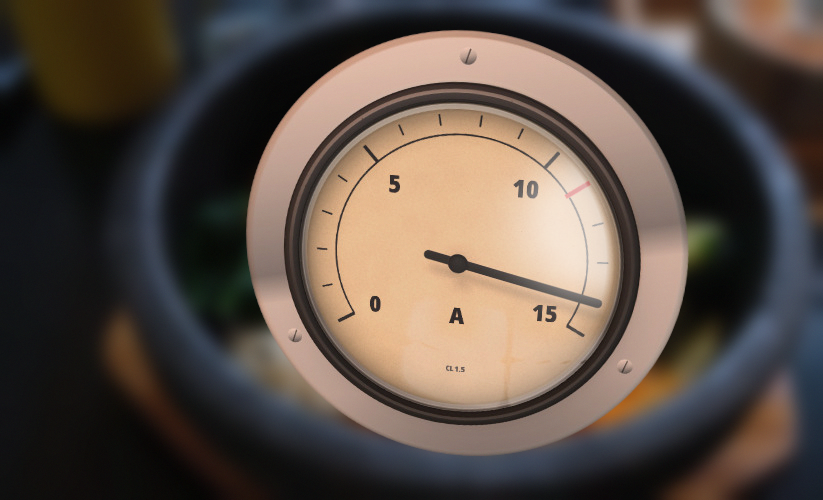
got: 14 A
